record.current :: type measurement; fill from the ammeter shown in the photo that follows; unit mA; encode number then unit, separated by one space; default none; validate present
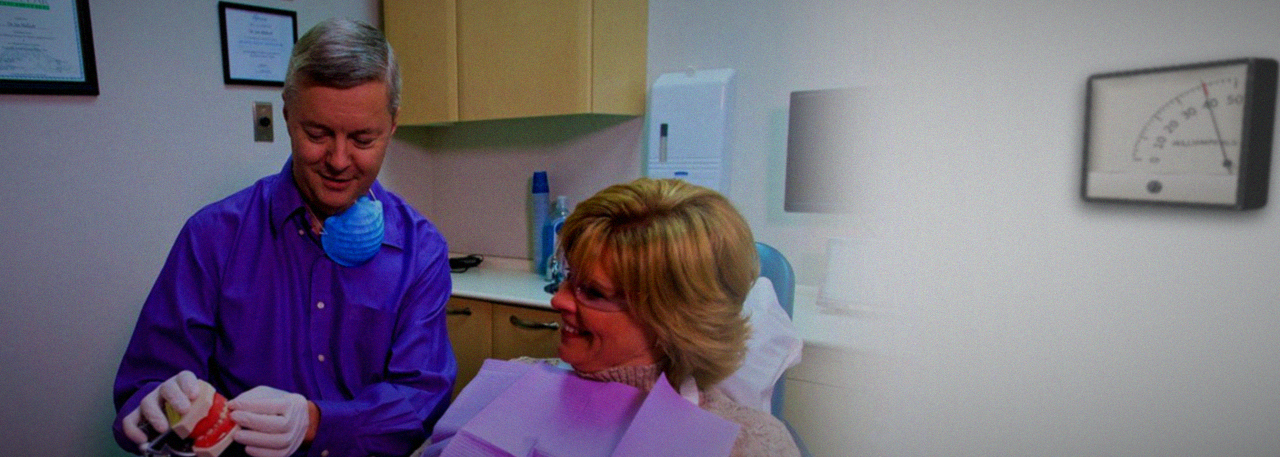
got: 40 mA
